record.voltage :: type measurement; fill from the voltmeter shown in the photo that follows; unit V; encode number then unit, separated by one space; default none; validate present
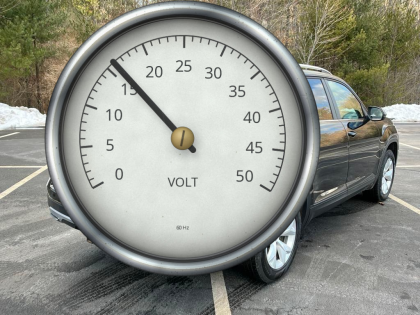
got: 16 V
